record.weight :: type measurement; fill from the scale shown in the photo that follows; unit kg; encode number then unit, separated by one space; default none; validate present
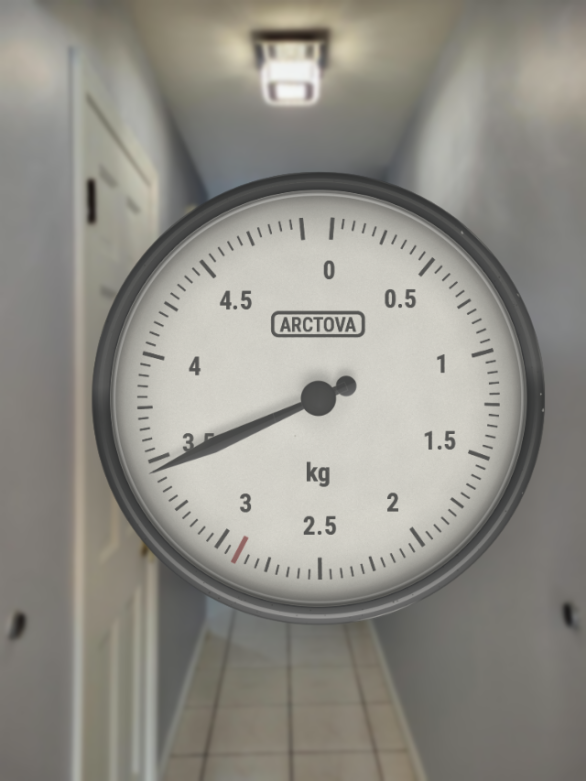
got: 3.45 kg
